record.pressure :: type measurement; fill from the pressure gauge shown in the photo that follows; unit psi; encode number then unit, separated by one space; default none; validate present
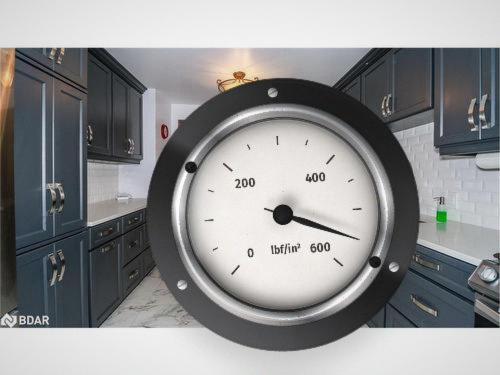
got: 550 psi
